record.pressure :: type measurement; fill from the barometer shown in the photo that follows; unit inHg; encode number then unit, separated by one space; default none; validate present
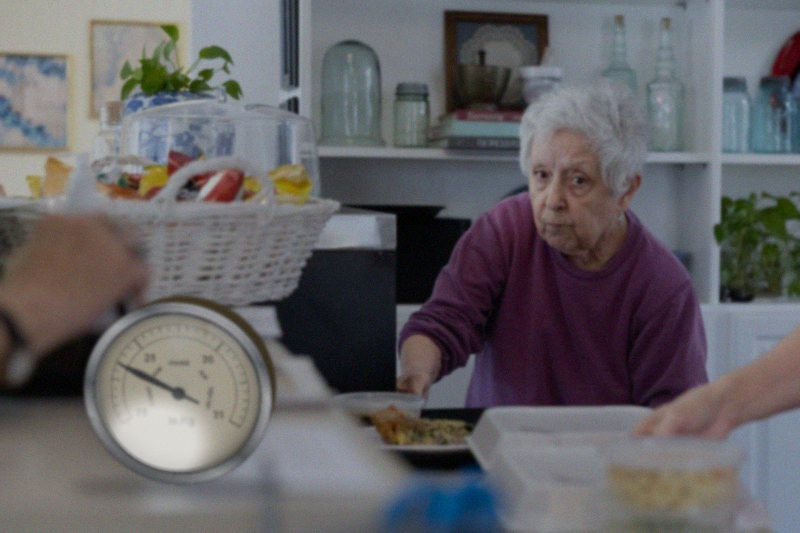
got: 28.7 inHg
